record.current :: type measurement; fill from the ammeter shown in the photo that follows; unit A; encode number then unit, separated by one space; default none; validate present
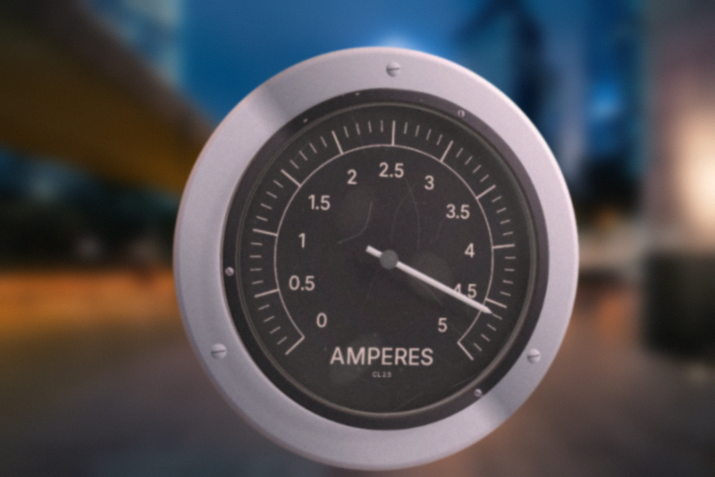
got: 4.6 A
